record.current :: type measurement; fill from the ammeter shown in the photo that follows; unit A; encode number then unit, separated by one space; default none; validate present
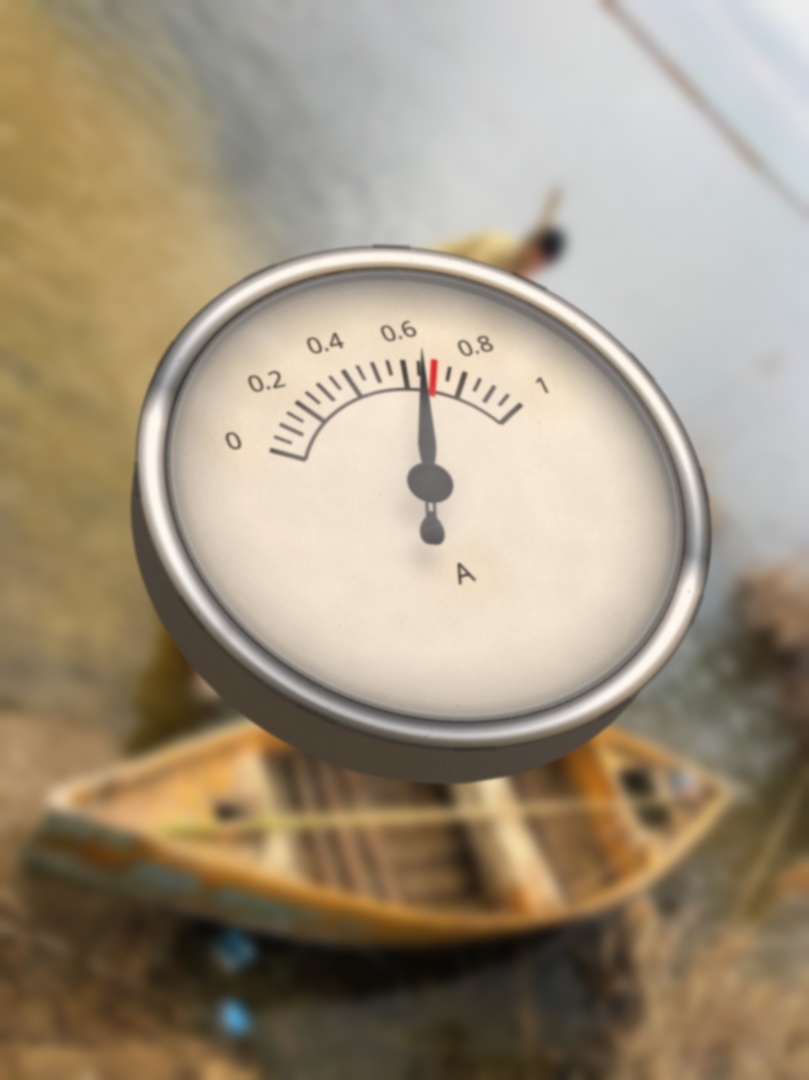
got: 0.65 A
